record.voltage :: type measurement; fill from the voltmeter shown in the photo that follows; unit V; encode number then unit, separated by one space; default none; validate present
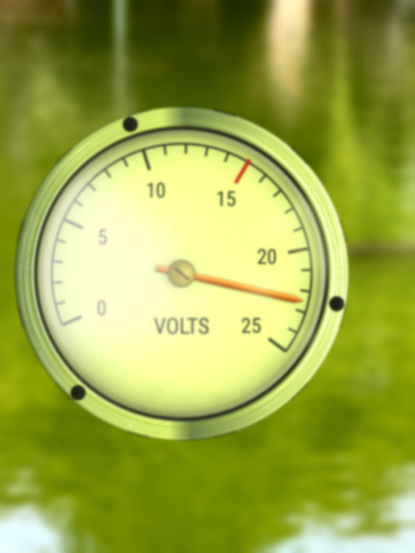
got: 22.5 V
